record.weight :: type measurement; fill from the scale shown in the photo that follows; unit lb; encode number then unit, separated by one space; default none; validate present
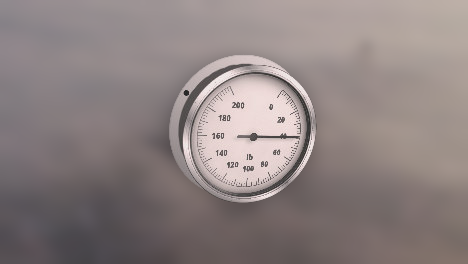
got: 40 lb
